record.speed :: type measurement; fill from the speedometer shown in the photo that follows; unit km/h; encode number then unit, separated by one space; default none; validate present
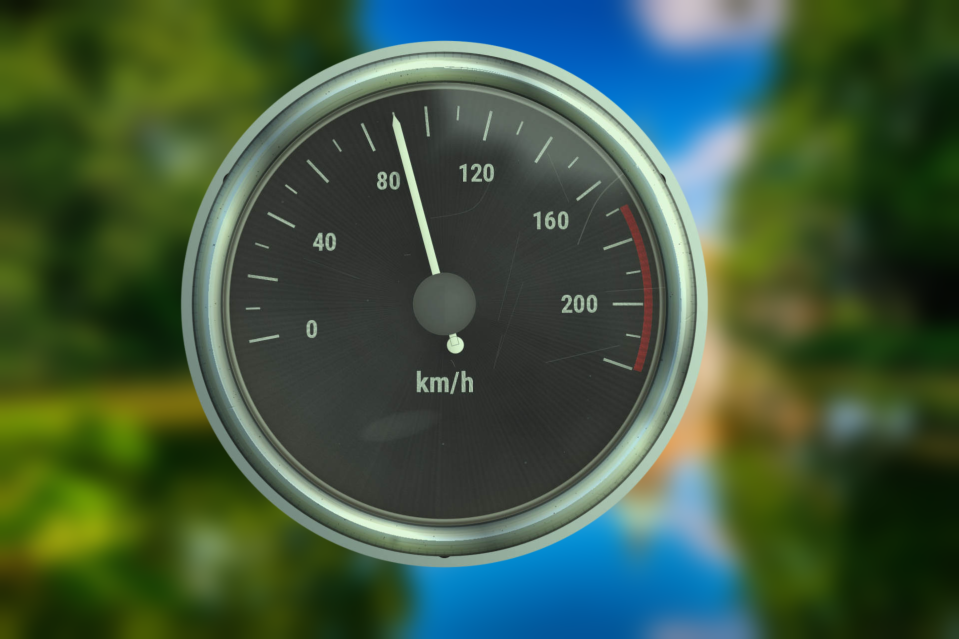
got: 90 km/h
